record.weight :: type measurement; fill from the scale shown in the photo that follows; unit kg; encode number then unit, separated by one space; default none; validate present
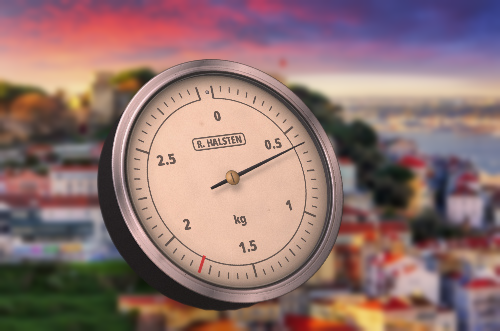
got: 0.6 kg
